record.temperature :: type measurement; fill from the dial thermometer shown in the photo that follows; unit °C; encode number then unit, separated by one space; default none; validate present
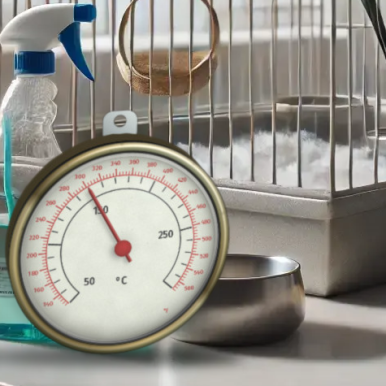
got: 150 °C
